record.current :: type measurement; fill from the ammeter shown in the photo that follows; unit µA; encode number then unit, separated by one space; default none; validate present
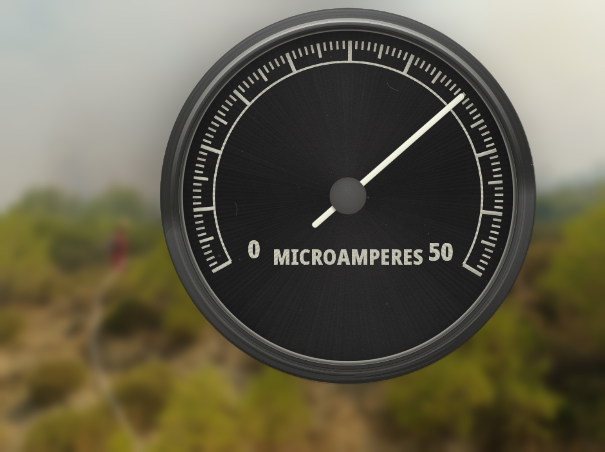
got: 35 µA
